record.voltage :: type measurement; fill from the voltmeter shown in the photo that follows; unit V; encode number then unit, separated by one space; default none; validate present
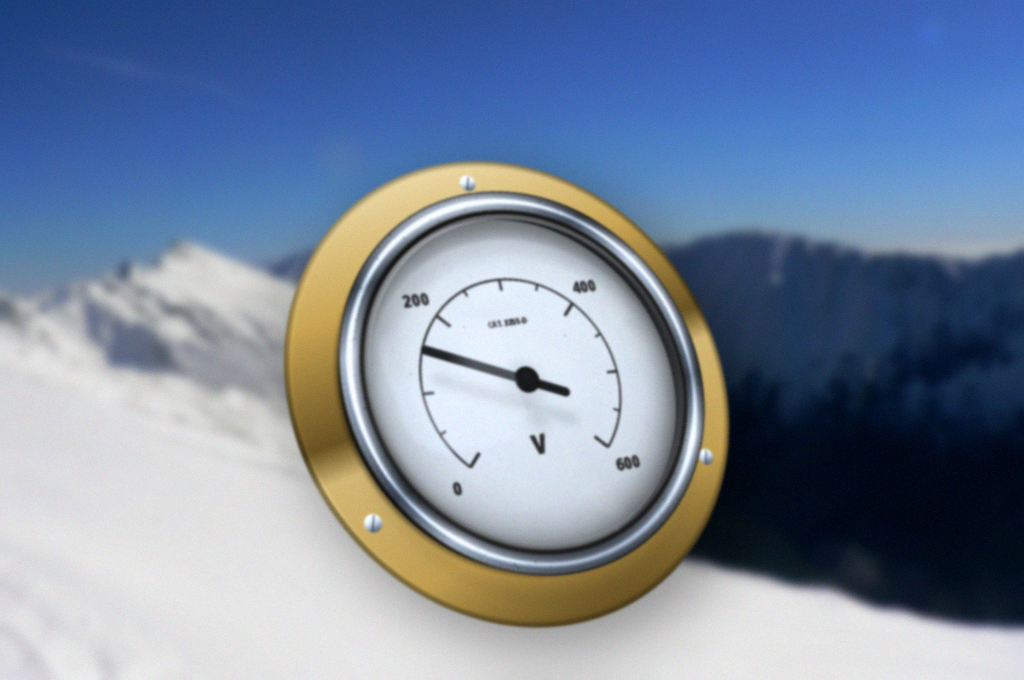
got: 150 V
